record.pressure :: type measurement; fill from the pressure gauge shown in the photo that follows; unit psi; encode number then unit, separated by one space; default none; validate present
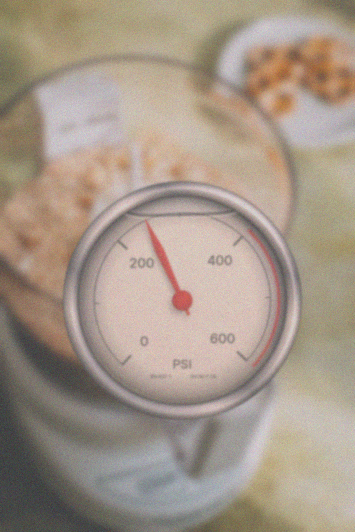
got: 250 psi
